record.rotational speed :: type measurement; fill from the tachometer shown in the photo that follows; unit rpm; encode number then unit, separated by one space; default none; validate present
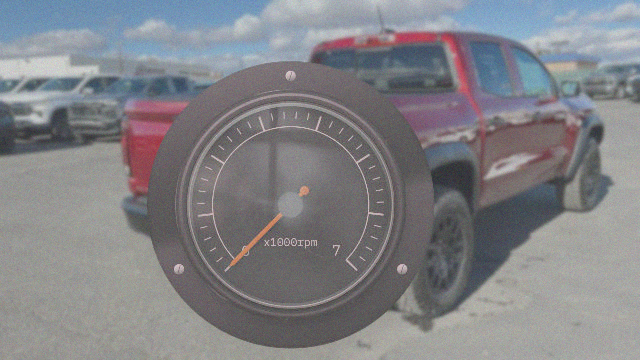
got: 0 rpm
